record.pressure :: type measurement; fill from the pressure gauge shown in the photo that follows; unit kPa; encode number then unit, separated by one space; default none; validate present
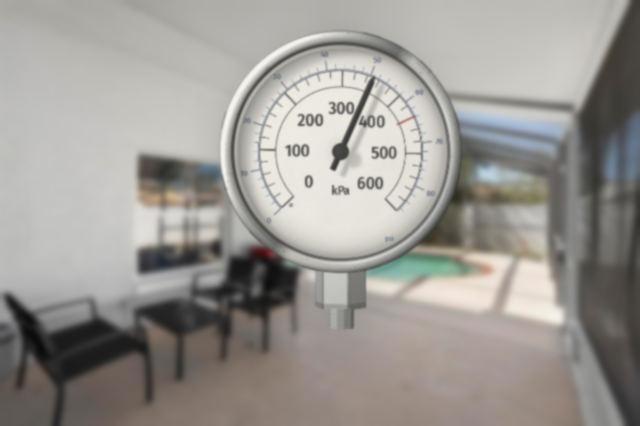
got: 350 kPa
